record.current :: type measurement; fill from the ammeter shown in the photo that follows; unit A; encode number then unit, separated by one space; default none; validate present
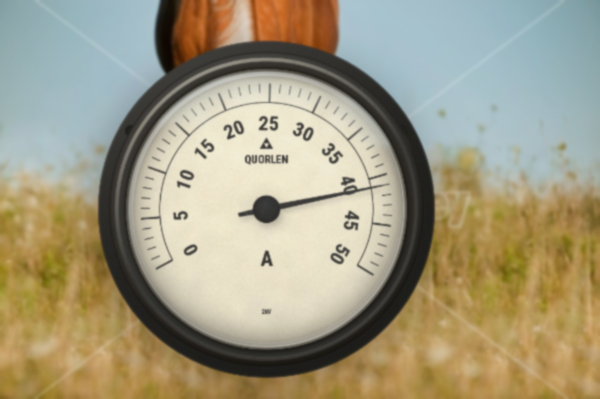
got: 41 A
